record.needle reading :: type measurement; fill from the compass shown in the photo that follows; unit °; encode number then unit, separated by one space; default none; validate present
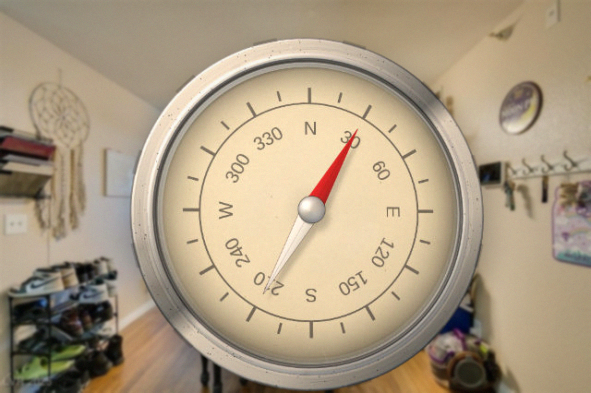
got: 30 °
